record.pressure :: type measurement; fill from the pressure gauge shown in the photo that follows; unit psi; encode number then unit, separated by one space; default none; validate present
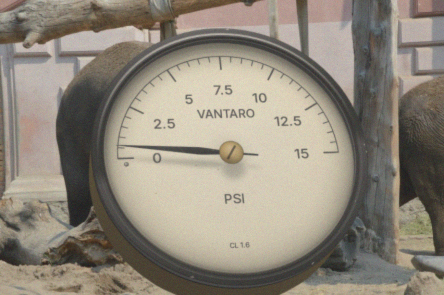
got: 0.5 psi
